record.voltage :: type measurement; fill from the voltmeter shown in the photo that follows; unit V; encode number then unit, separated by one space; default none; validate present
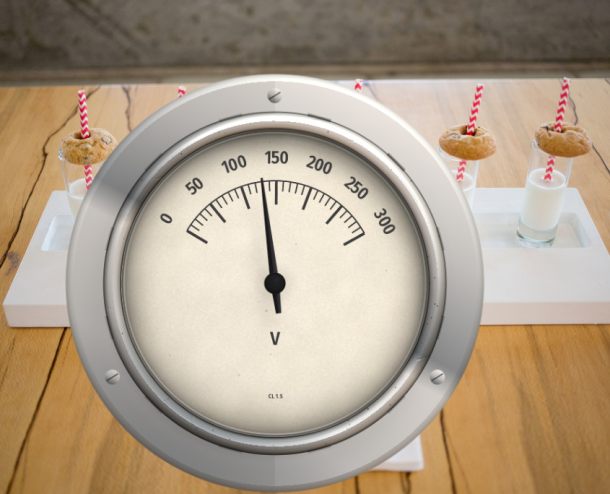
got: 130 V
